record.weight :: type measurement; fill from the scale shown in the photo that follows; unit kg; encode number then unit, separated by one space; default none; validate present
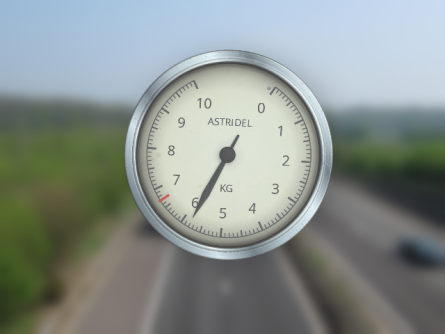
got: 5.8 kg
